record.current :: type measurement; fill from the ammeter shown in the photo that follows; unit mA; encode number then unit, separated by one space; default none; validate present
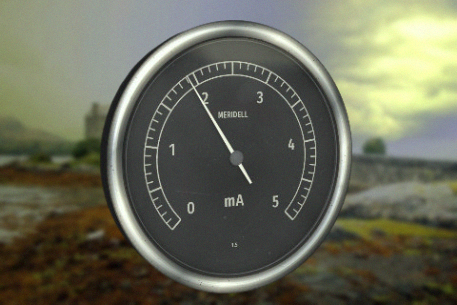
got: 1.9 mA
